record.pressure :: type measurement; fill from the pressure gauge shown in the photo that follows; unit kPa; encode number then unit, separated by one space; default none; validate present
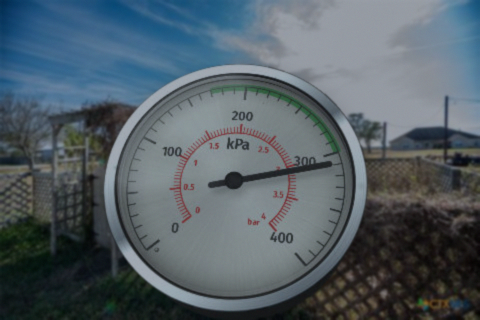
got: 310 kPa
